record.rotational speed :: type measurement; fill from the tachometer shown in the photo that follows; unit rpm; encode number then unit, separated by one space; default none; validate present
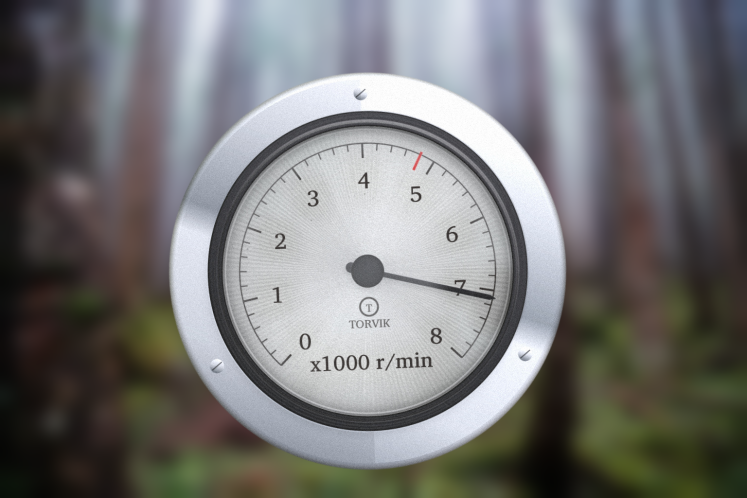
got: 7100 rpm
